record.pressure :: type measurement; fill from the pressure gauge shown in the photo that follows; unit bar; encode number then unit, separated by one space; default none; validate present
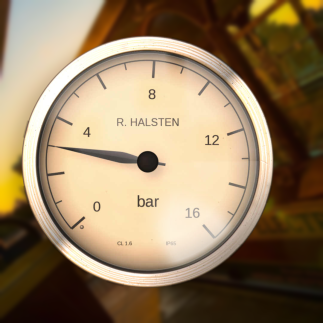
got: 3 bar
